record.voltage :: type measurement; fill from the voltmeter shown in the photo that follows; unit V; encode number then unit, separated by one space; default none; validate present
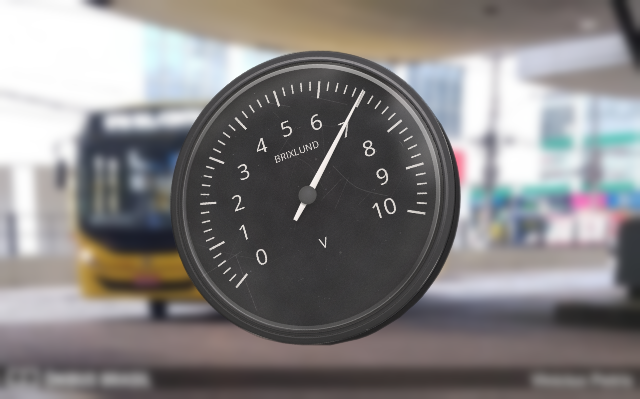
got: 7 V
